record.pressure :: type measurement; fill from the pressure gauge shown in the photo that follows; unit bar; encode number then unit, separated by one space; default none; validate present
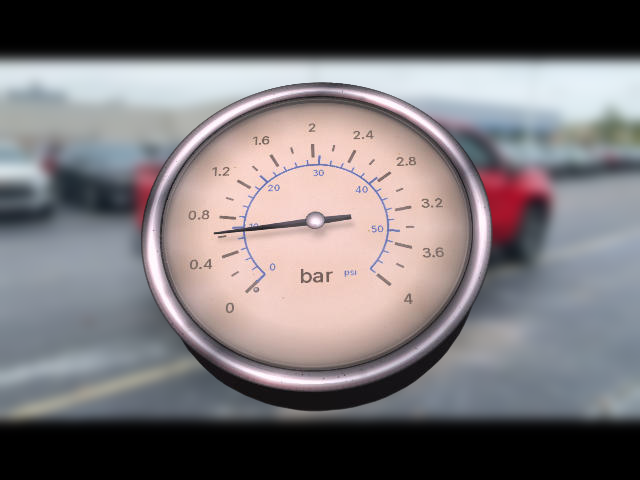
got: 0.6 bar
